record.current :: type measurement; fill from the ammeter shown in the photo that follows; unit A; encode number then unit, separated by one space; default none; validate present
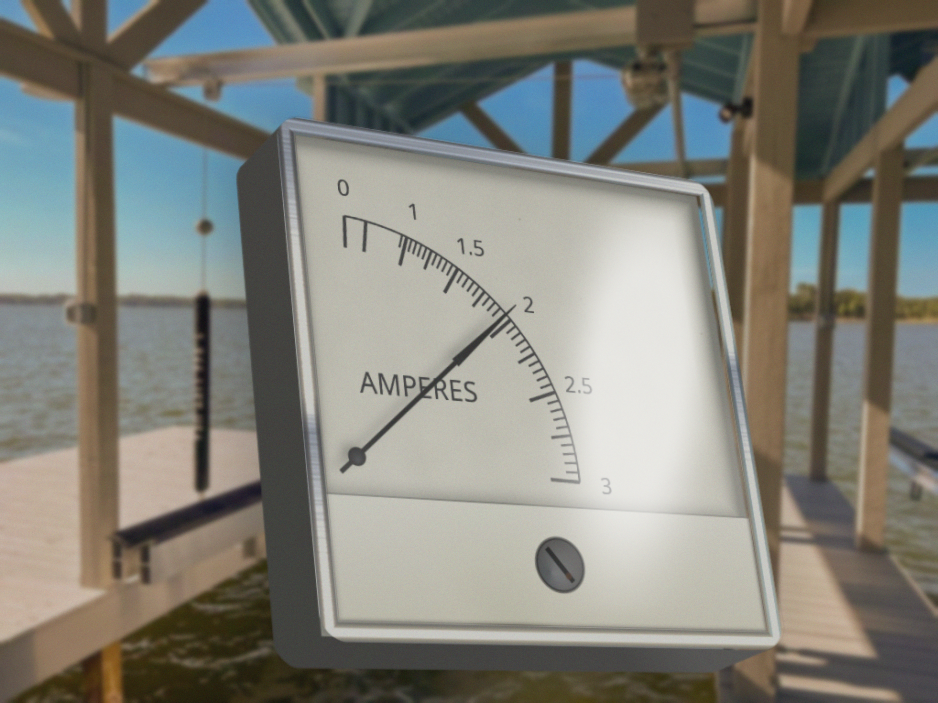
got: 1.95 A
